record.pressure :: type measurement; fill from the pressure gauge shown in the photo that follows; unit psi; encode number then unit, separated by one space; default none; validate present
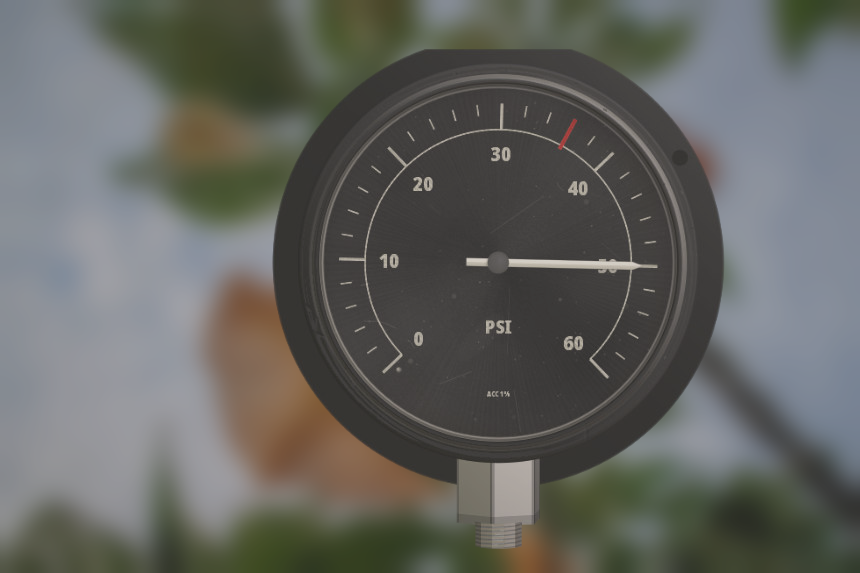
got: 50 psi
